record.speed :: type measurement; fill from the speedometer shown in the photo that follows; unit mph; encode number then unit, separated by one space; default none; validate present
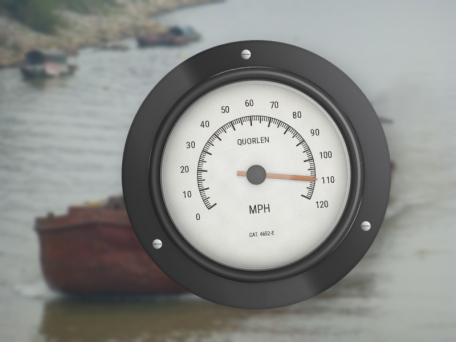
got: 110 mph
